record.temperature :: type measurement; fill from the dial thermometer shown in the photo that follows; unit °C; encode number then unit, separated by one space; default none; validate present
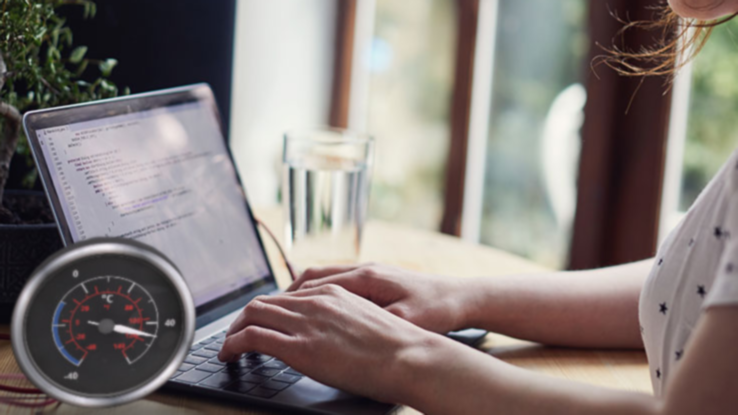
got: 45 °C
